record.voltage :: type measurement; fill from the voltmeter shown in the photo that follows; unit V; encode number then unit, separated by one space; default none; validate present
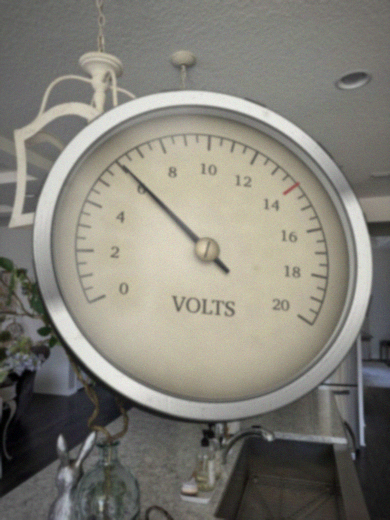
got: 6 V
